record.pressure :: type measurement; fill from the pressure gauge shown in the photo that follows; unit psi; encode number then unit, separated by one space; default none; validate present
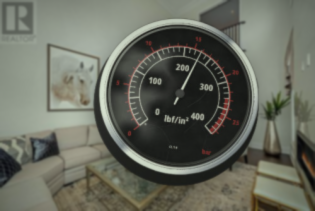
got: 230 psi
